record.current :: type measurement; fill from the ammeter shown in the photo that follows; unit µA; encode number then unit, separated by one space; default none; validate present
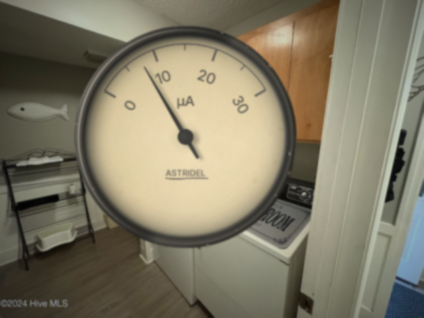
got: 7.5 µA
